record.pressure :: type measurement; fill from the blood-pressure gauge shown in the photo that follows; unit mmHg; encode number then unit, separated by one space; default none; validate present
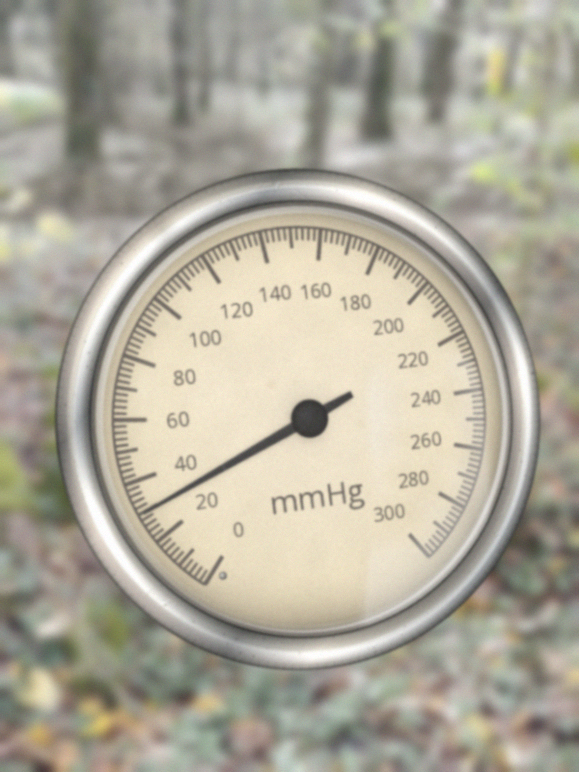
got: 30 mmHg
